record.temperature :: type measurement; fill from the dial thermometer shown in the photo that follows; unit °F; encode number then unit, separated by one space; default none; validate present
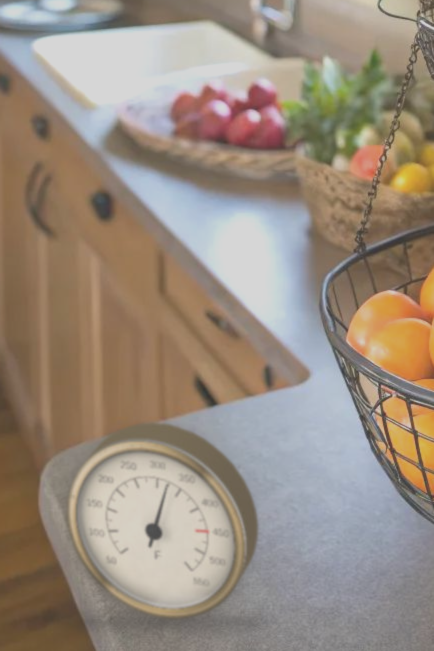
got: 325 °F
